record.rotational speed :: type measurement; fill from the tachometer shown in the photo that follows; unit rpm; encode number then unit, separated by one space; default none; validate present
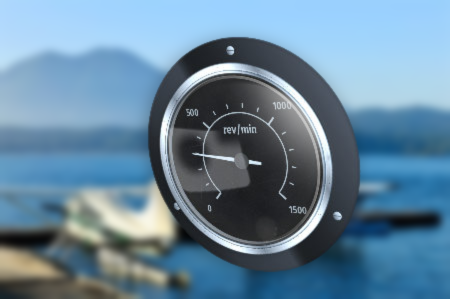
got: 300 rpm
